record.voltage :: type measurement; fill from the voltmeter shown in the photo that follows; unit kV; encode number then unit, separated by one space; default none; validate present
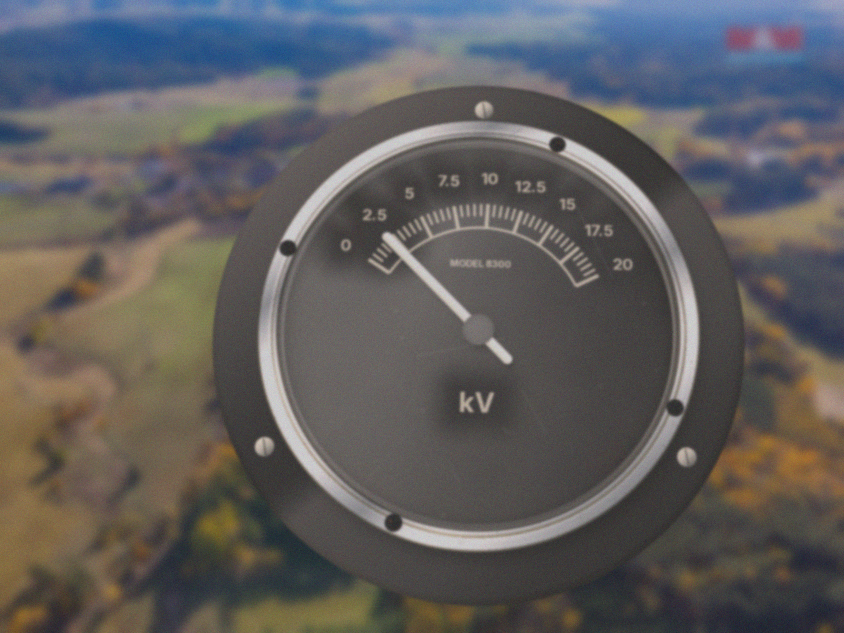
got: 2 kV
